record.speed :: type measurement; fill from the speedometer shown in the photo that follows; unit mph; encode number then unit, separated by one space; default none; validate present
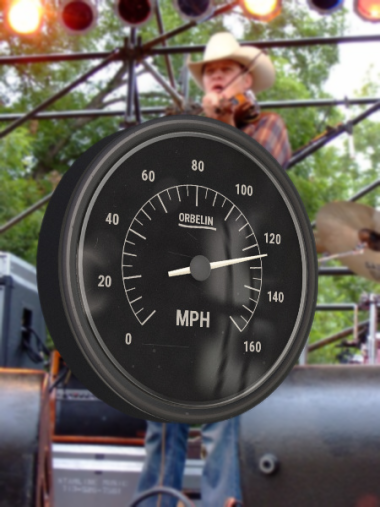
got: 125 mph
